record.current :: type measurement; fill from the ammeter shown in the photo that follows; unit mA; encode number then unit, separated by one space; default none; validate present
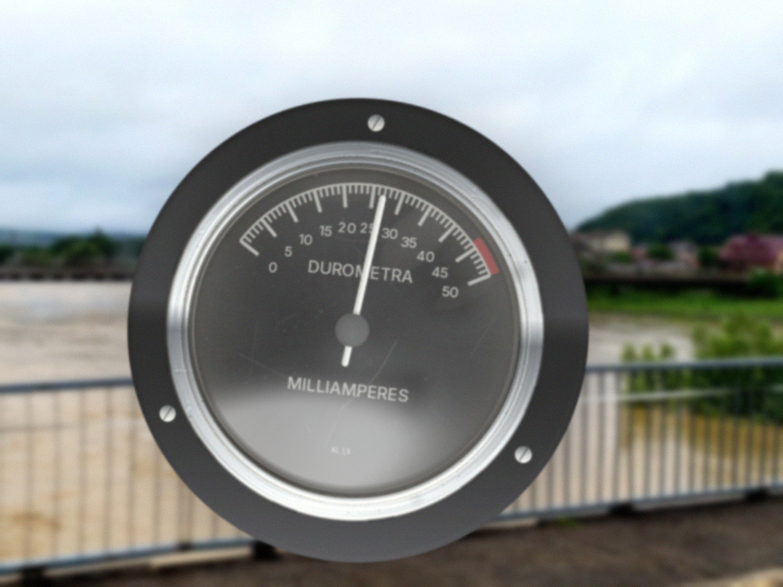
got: 27 mA
